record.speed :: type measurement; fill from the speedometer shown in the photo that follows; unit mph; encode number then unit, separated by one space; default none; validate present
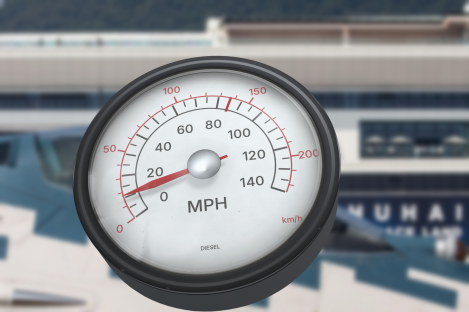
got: 10 mph
